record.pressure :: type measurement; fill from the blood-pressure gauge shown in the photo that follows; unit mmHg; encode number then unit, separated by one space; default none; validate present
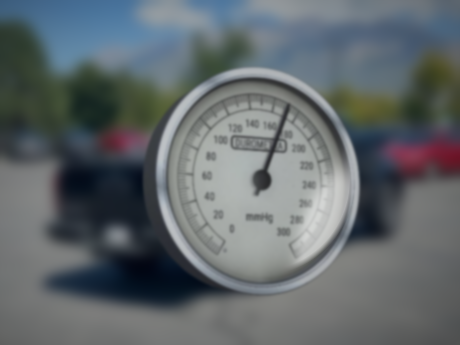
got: 170 mmHg
